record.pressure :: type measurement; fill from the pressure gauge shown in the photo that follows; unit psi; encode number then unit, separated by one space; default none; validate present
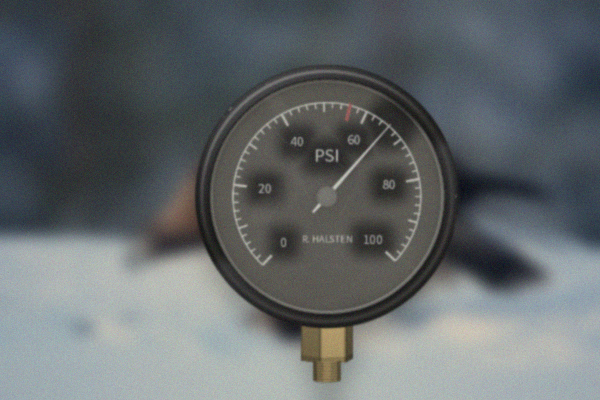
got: 66 psi
